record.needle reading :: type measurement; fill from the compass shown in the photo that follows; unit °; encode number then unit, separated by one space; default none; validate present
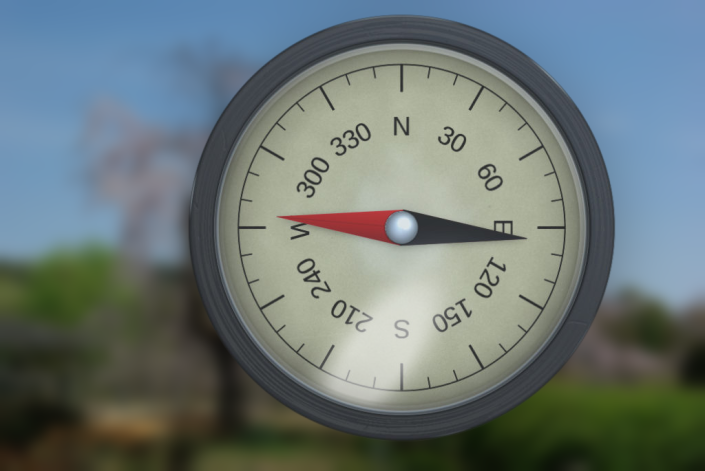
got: 275 °
